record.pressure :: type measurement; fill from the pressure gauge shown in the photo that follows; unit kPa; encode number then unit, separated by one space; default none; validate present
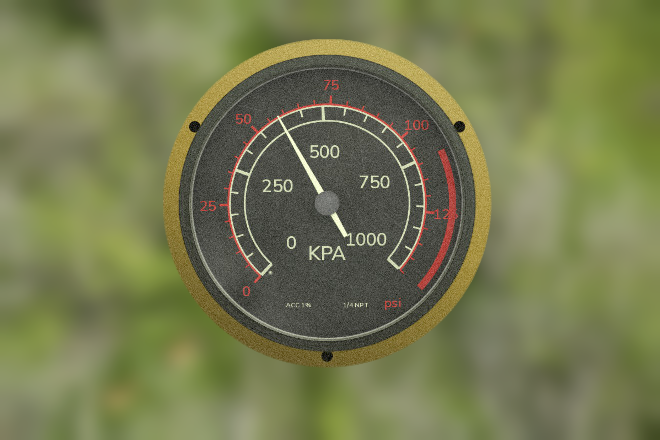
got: 400 kPa
